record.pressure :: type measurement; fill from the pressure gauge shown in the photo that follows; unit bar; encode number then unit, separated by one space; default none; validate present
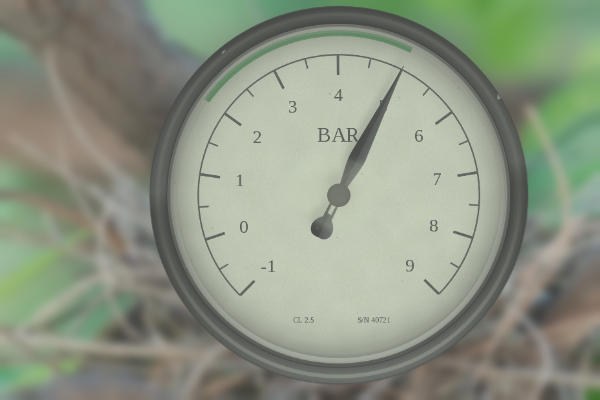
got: 5 bar
